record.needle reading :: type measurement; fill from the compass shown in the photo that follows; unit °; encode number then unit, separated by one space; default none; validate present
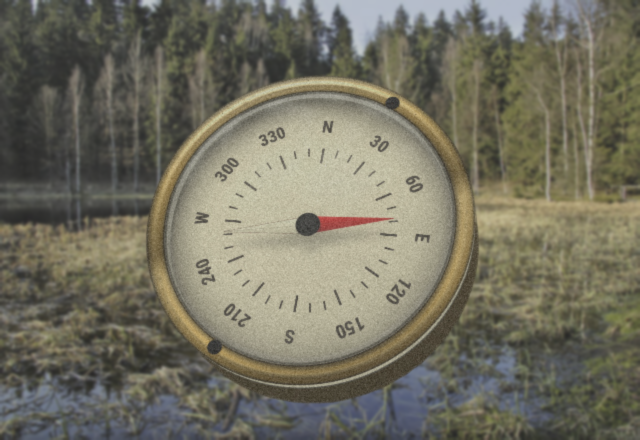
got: 80 °
